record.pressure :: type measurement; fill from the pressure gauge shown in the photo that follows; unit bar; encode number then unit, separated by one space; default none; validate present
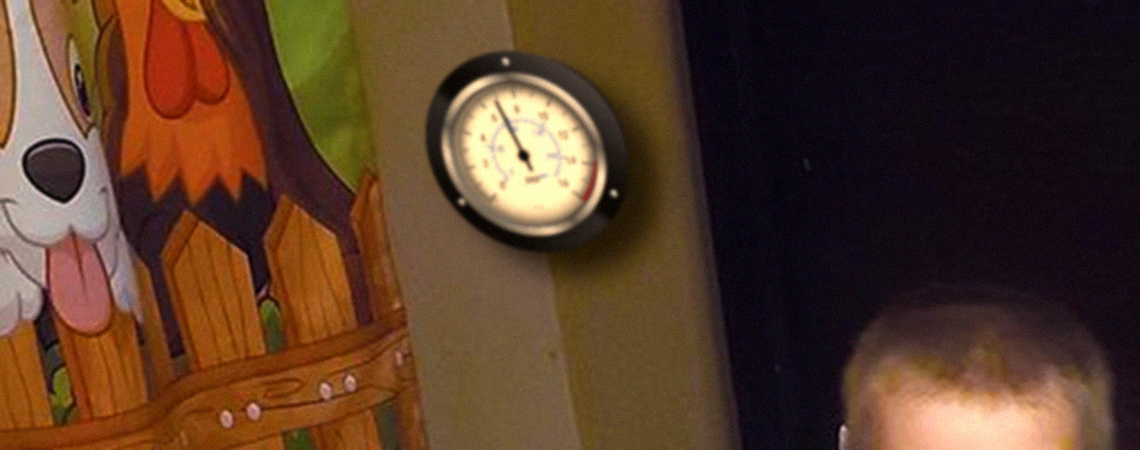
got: 7 bar
